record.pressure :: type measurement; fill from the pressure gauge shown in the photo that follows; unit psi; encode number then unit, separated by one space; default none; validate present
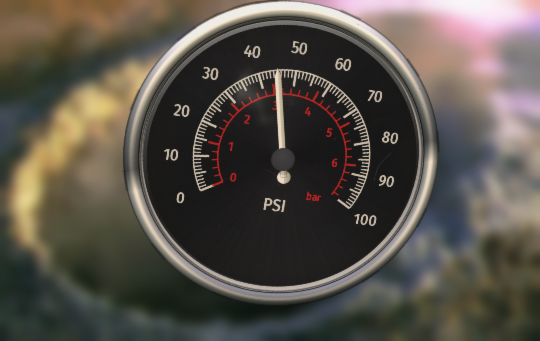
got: 45 psi
